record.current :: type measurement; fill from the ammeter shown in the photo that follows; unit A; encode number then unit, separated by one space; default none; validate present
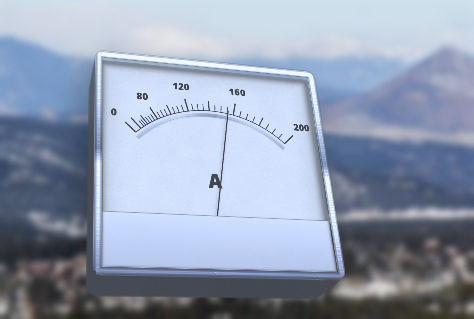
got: 155 A
